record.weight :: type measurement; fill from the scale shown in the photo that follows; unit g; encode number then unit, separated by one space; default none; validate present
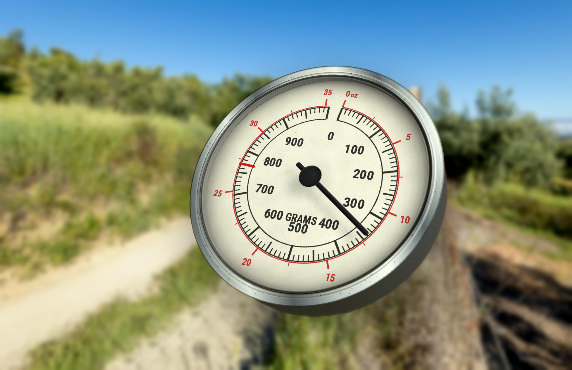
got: 340 g
